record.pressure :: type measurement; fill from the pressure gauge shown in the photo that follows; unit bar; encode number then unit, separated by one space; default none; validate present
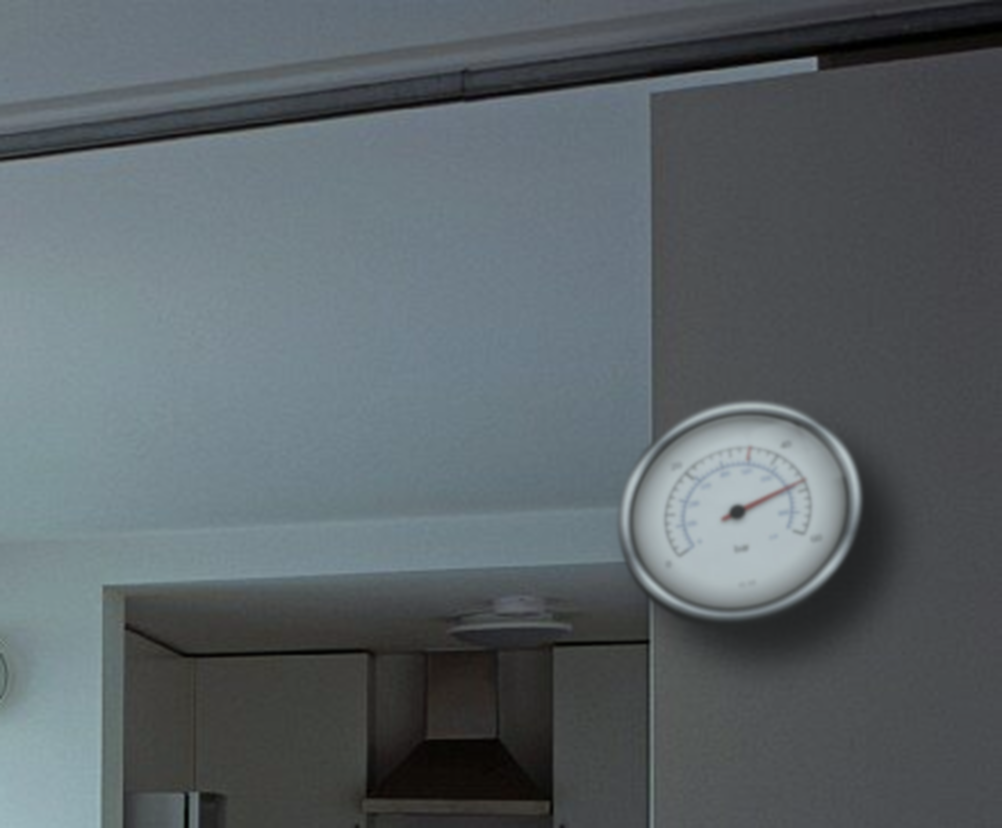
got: 48 bar
